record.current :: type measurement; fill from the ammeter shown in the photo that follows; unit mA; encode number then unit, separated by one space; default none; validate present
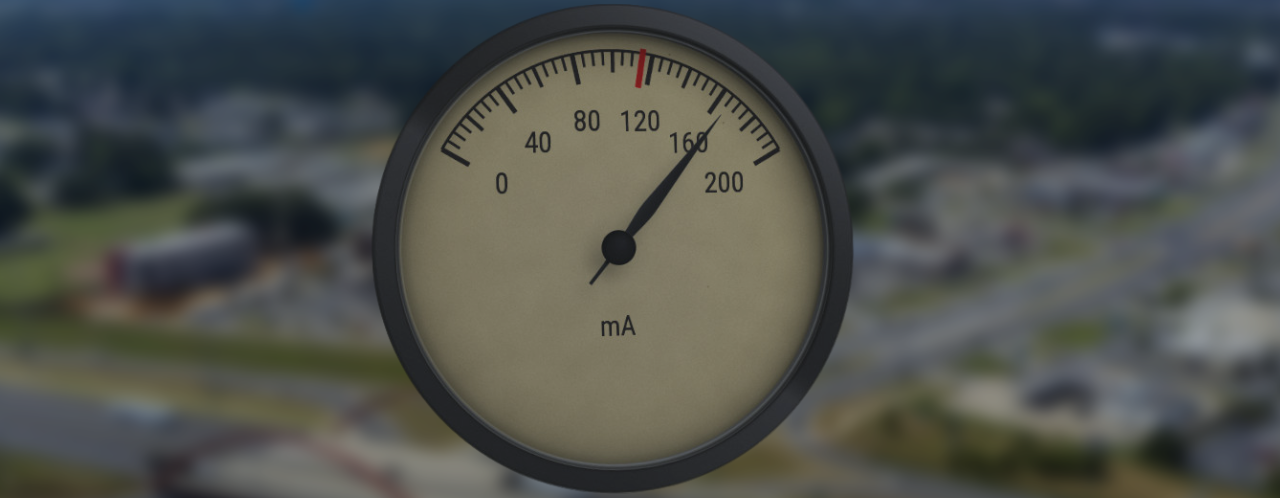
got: 165 mA
